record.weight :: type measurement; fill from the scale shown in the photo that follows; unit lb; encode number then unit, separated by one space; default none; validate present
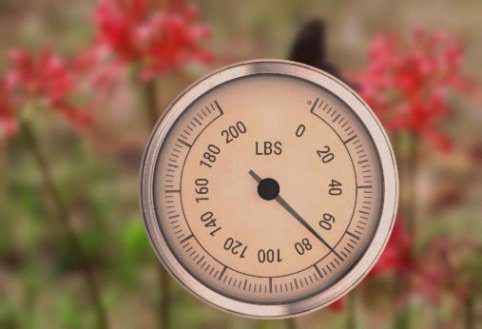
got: 70 lb
